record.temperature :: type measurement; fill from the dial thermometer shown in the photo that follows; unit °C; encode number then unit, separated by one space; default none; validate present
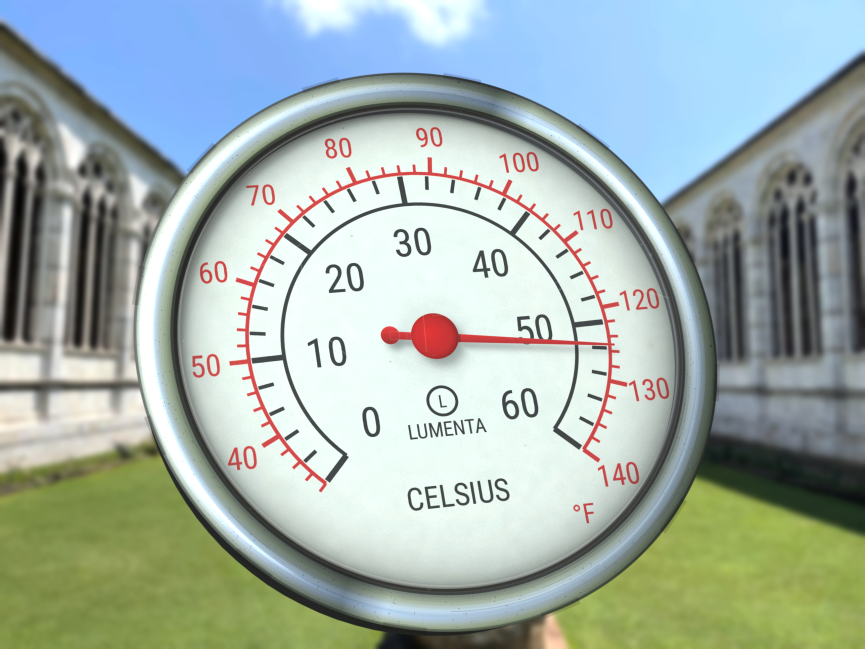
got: 52 °C
